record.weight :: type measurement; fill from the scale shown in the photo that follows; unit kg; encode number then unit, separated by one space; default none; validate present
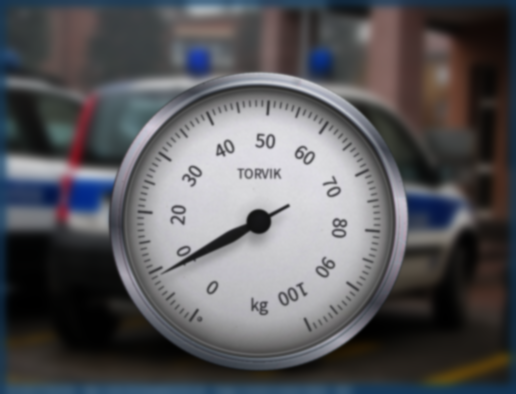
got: 9 kg
